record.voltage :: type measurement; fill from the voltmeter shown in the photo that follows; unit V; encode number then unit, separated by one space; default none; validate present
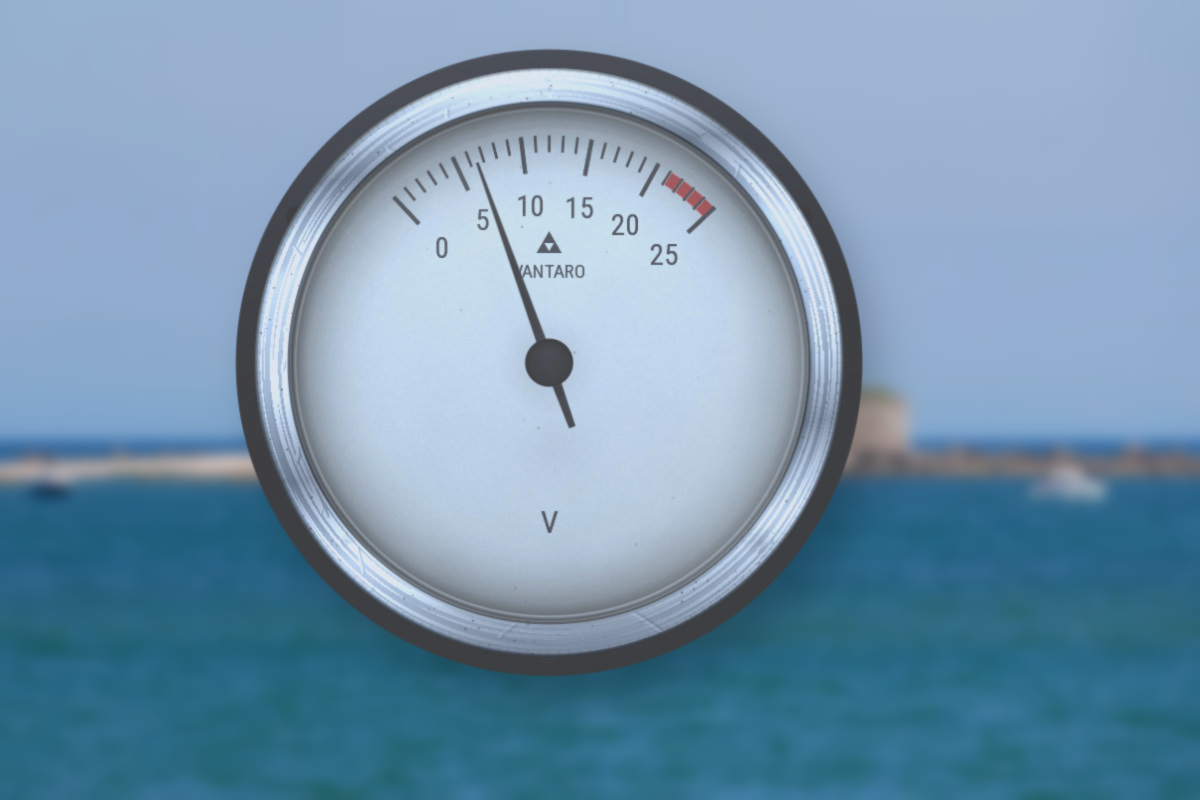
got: 6.5 V
